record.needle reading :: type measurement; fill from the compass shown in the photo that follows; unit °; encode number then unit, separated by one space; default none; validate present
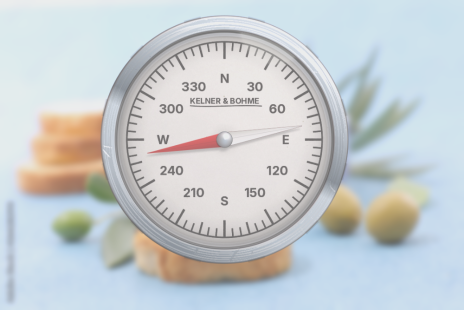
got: 260 °
